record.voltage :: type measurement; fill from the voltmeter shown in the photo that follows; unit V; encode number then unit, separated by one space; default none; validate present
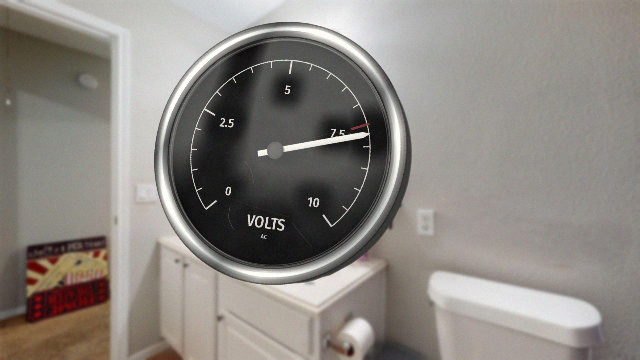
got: 7.75 V
